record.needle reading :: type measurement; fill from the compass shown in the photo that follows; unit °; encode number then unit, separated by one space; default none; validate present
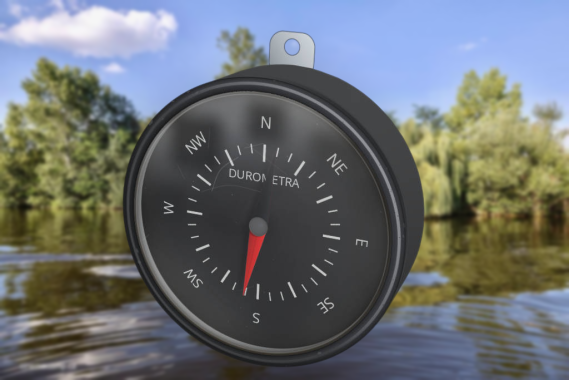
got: 190 °
